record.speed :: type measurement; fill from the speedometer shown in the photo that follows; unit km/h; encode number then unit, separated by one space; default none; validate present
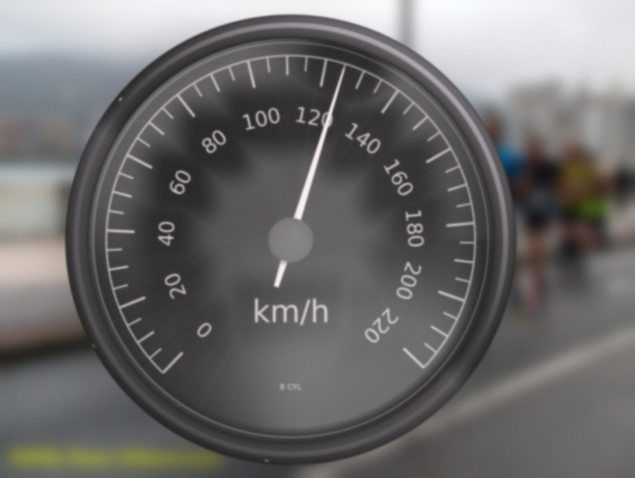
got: 125 km/h
